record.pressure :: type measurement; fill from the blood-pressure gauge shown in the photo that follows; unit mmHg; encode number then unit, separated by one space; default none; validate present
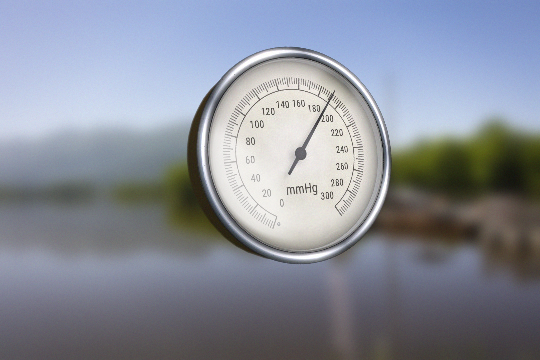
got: 190 mmHg
